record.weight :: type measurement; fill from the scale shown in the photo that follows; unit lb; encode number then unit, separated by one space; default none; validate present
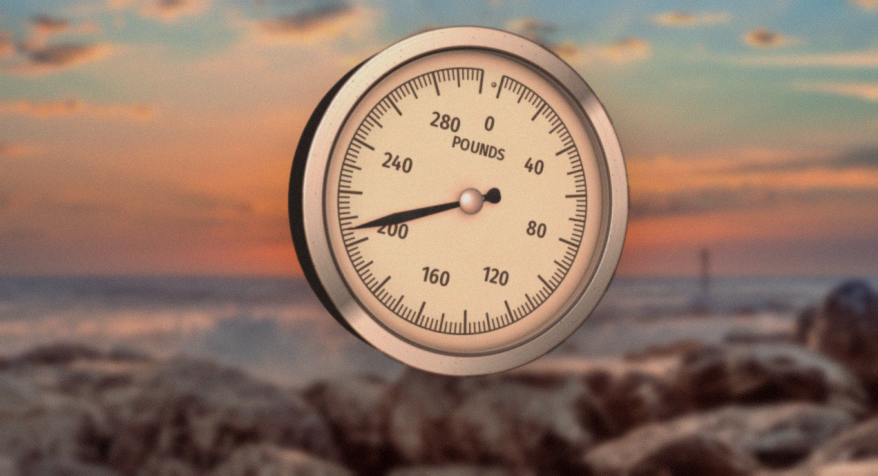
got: 206 lb
